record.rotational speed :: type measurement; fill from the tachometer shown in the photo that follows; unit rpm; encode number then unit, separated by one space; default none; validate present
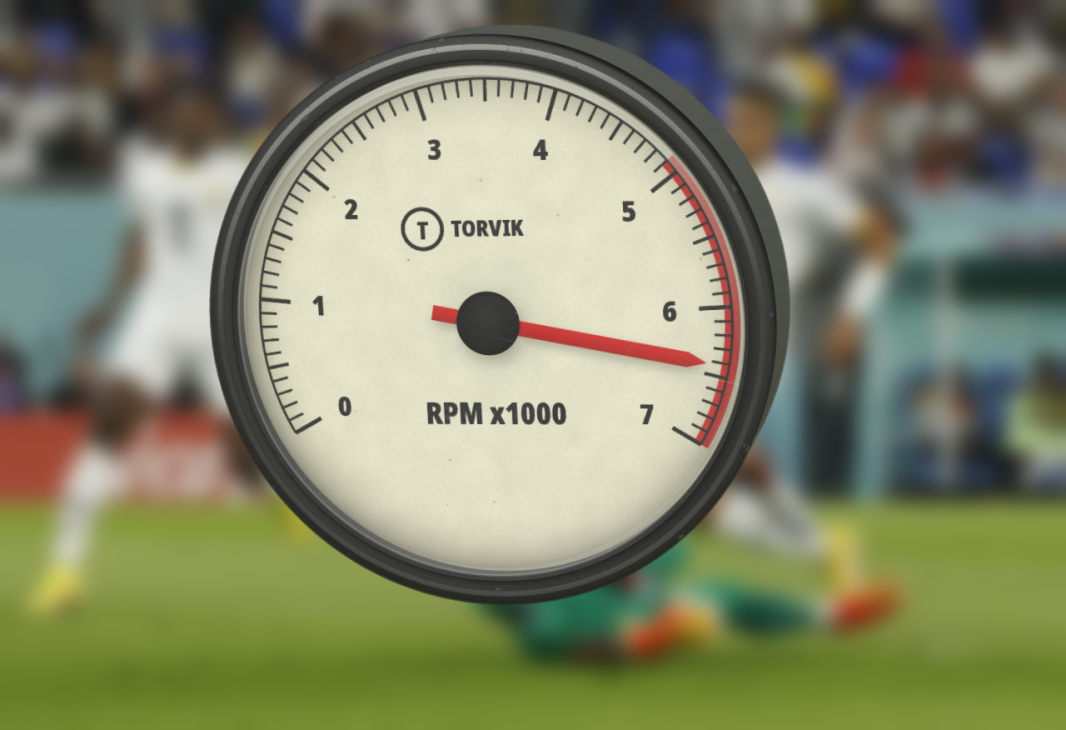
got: 6400 rpm
